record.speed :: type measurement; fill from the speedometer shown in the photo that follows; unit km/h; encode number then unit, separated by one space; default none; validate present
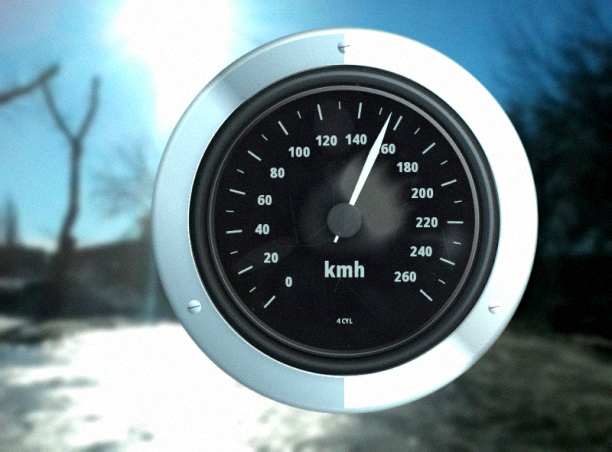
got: 155 km/h
